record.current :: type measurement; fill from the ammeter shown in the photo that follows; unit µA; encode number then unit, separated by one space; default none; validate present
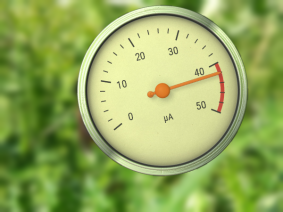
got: 42 µA
